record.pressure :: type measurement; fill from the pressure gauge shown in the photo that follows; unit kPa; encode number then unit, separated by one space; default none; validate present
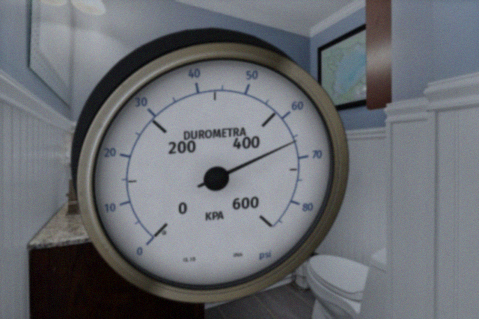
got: 450 kPa
